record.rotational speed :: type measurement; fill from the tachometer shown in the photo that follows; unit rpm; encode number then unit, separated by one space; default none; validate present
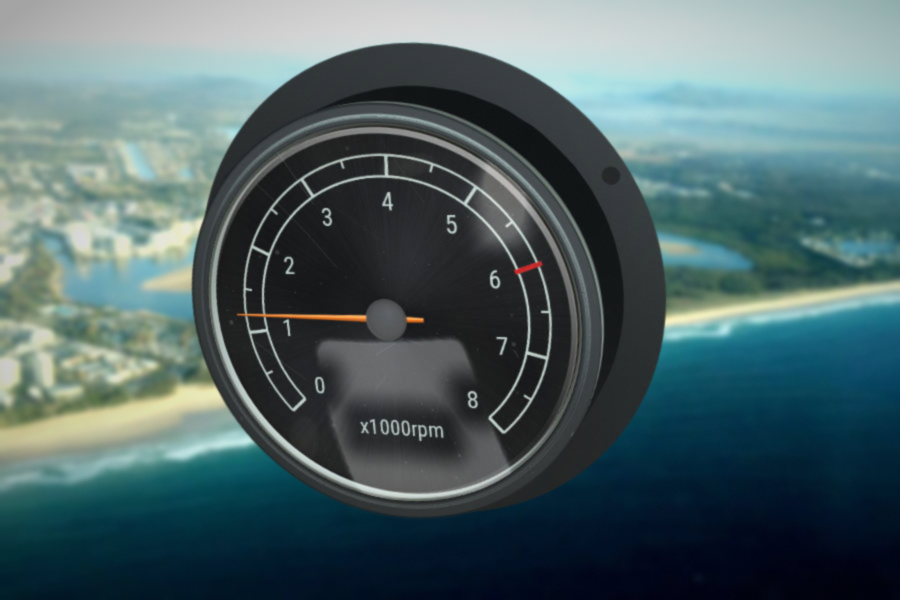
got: 1250 rpm
